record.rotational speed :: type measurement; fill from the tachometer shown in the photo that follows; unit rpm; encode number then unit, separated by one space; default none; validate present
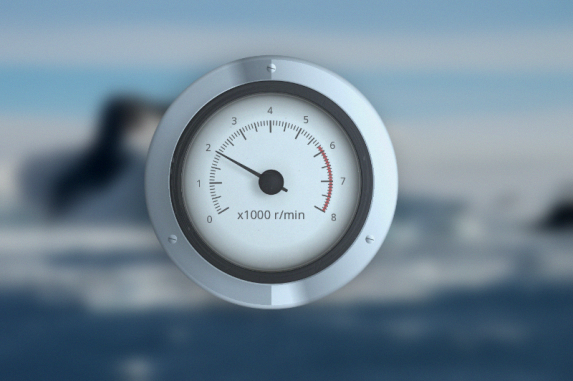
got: 2000 rpm
